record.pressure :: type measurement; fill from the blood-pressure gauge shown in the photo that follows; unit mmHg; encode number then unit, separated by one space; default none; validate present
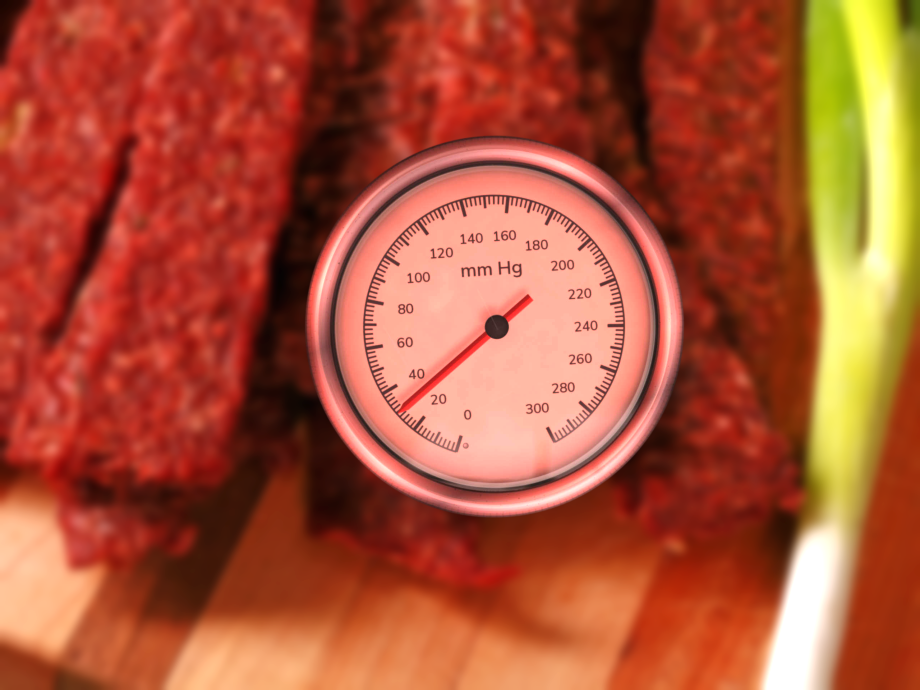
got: 30 mmHg
